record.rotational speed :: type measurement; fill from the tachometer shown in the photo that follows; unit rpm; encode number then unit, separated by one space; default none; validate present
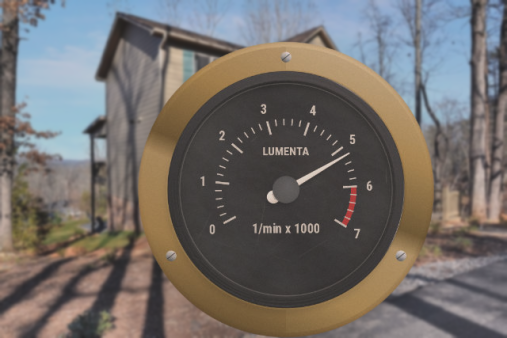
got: 5200 rpm
